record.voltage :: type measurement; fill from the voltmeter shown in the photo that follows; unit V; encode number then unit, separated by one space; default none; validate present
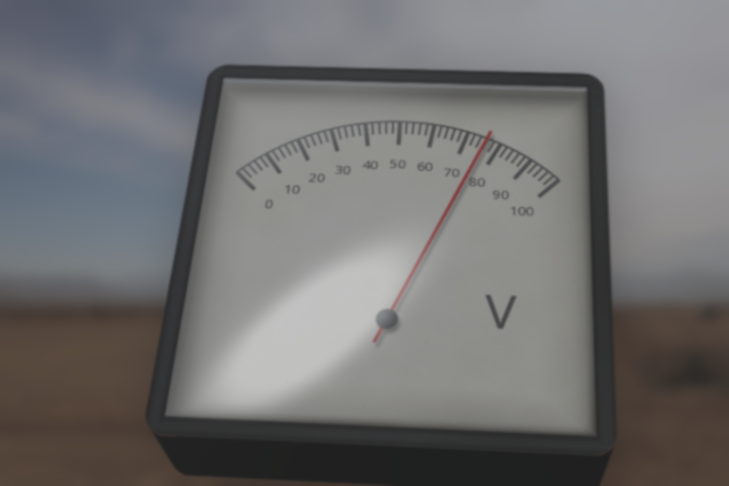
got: 76 V
